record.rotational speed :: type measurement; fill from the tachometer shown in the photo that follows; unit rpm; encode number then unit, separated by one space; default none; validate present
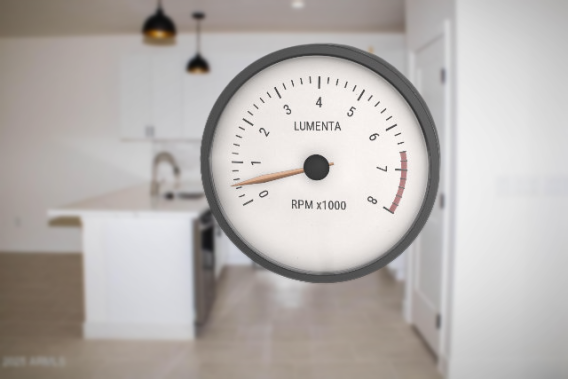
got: 500 rpm
